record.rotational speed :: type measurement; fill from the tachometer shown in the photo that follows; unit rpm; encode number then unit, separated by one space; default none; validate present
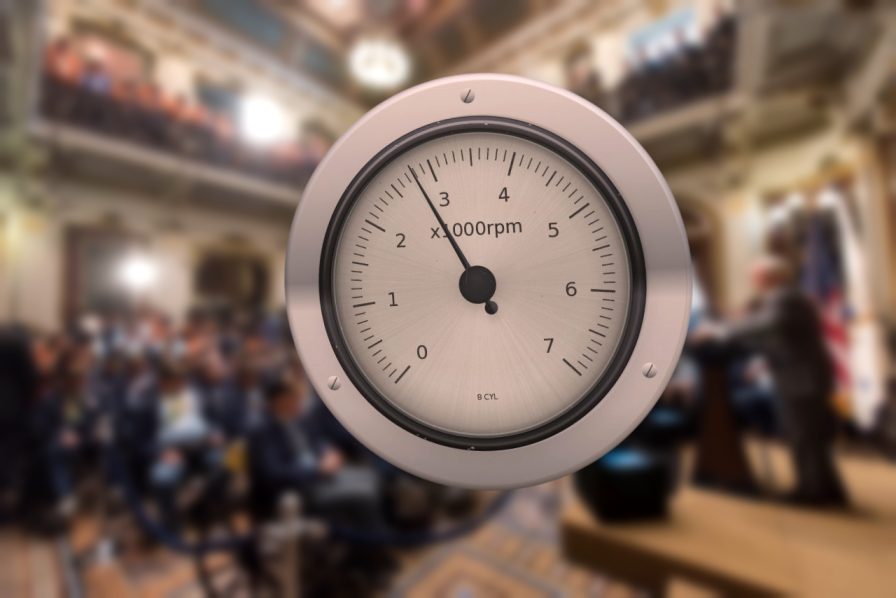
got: 2800 rpm
